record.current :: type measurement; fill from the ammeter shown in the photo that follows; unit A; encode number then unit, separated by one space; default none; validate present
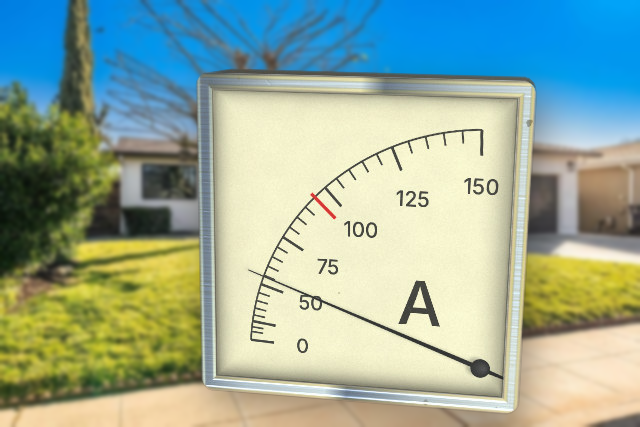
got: 55 A
